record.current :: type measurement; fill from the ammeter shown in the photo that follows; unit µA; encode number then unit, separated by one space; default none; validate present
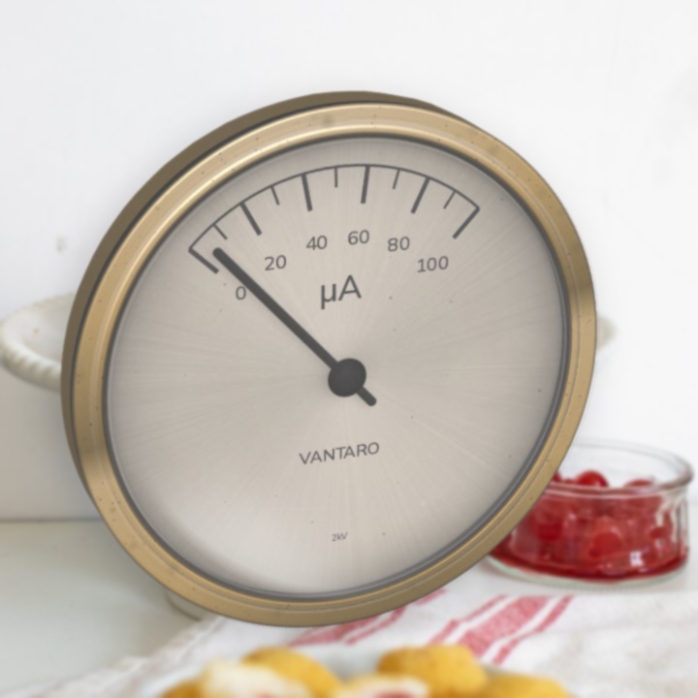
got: 5 µA
